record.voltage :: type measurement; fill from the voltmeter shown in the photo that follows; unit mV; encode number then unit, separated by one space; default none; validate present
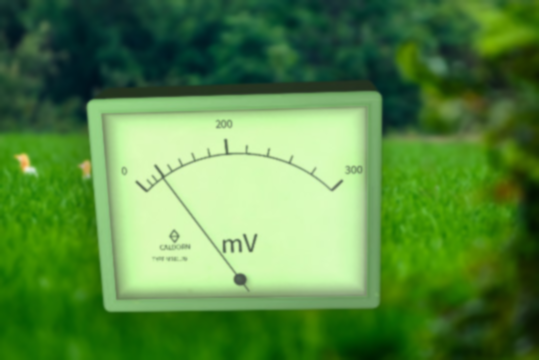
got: 100 mV
